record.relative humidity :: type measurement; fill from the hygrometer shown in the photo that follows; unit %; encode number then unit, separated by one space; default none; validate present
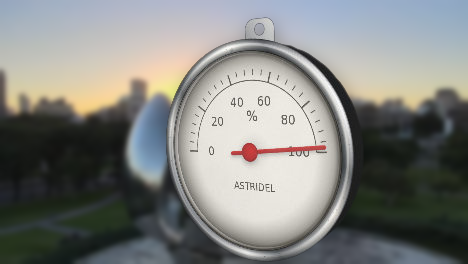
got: 98 %
